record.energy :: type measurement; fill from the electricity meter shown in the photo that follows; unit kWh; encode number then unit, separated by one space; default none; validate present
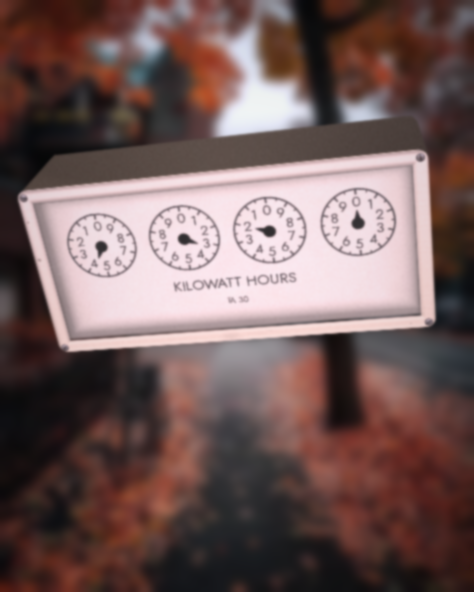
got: 4320 kWh
